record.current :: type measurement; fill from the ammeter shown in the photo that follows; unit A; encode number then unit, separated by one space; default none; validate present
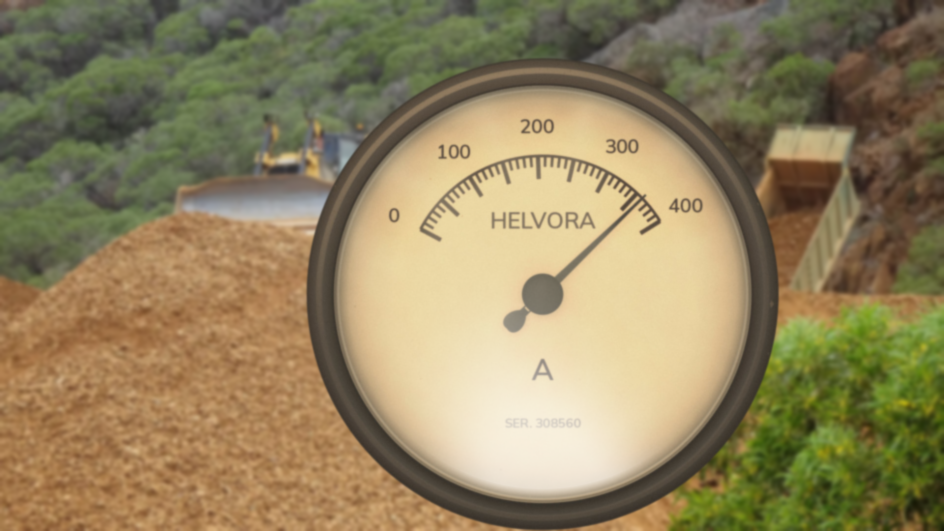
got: 360 A
